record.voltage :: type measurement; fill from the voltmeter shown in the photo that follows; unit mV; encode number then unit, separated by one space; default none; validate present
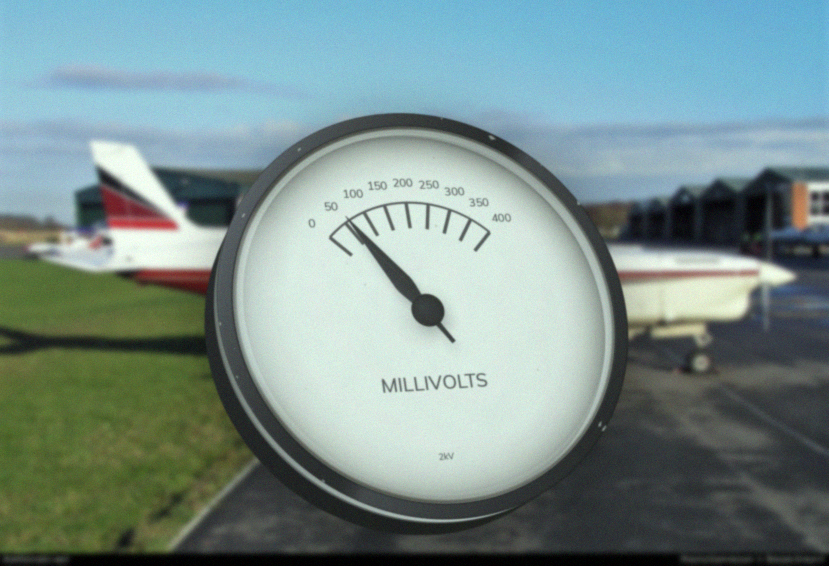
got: 50 mV
